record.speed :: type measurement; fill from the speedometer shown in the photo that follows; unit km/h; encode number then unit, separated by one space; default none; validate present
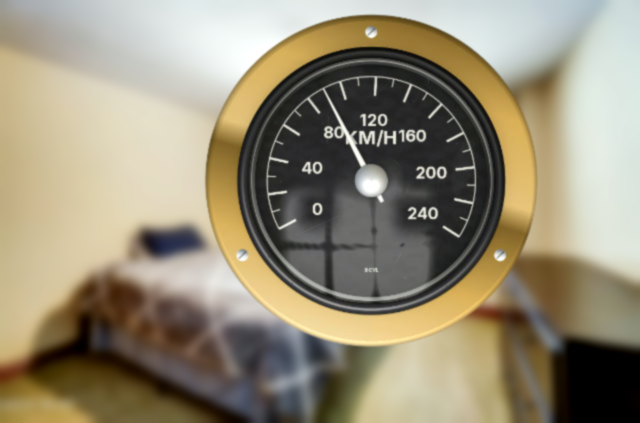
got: 90 km/h
